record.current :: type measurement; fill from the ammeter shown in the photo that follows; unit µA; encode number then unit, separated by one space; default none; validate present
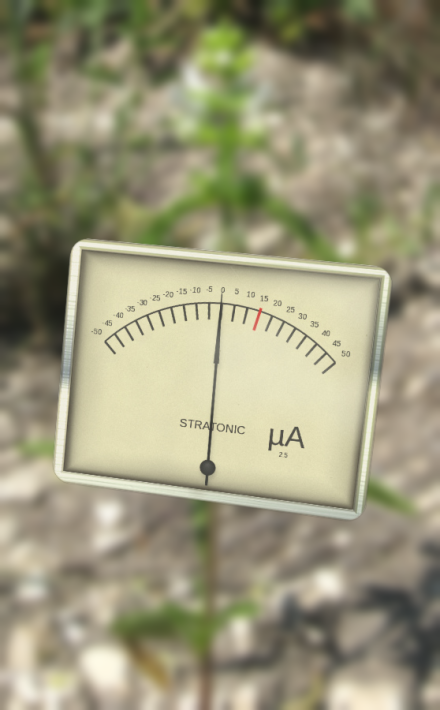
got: 0 µA
